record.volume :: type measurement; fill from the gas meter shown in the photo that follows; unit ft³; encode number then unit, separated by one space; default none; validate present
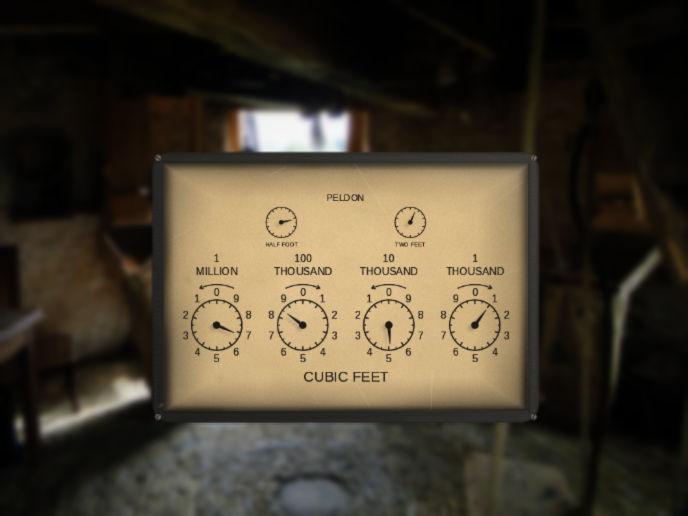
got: 685100 ft³
